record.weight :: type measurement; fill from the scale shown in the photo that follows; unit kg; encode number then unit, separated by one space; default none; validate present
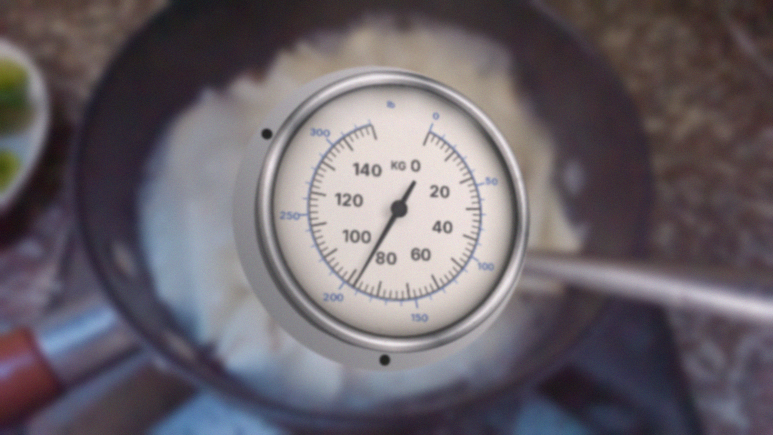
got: 88 kg
